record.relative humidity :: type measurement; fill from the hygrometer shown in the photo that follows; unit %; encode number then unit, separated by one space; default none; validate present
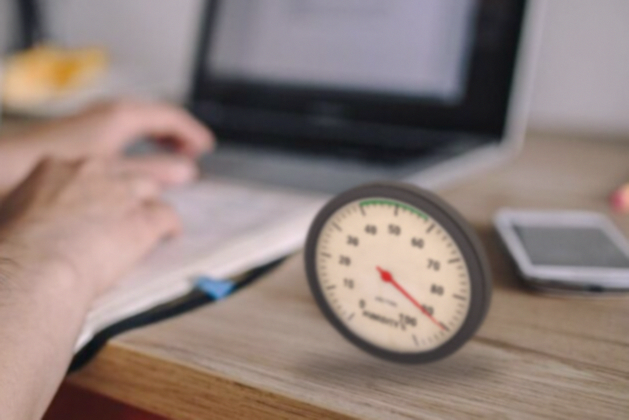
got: 90 %
